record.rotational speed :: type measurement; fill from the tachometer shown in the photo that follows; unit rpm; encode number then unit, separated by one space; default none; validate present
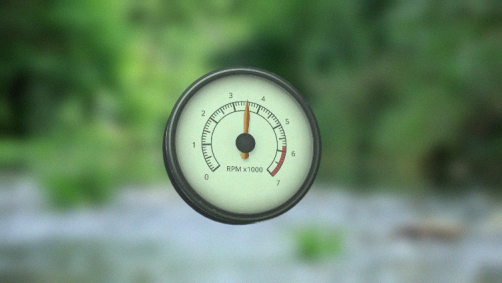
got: 3500 rpm
